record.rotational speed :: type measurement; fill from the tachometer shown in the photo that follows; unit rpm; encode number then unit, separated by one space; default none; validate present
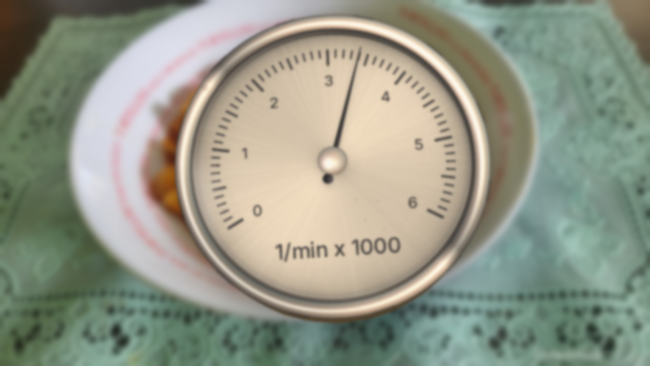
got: 3400 rpm
